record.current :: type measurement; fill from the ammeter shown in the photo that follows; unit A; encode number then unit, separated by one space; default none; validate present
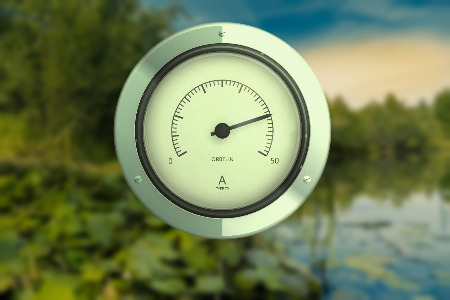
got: 40 A
